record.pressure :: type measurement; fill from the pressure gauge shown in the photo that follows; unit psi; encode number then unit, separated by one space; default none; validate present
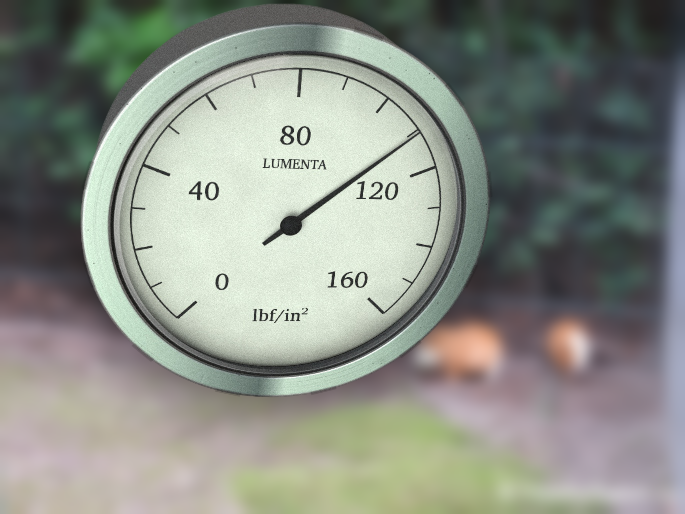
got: 110 psi
